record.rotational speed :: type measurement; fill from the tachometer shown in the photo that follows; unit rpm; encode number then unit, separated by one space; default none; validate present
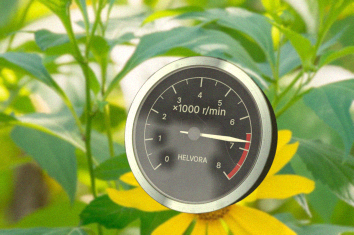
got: 6750 rpm
